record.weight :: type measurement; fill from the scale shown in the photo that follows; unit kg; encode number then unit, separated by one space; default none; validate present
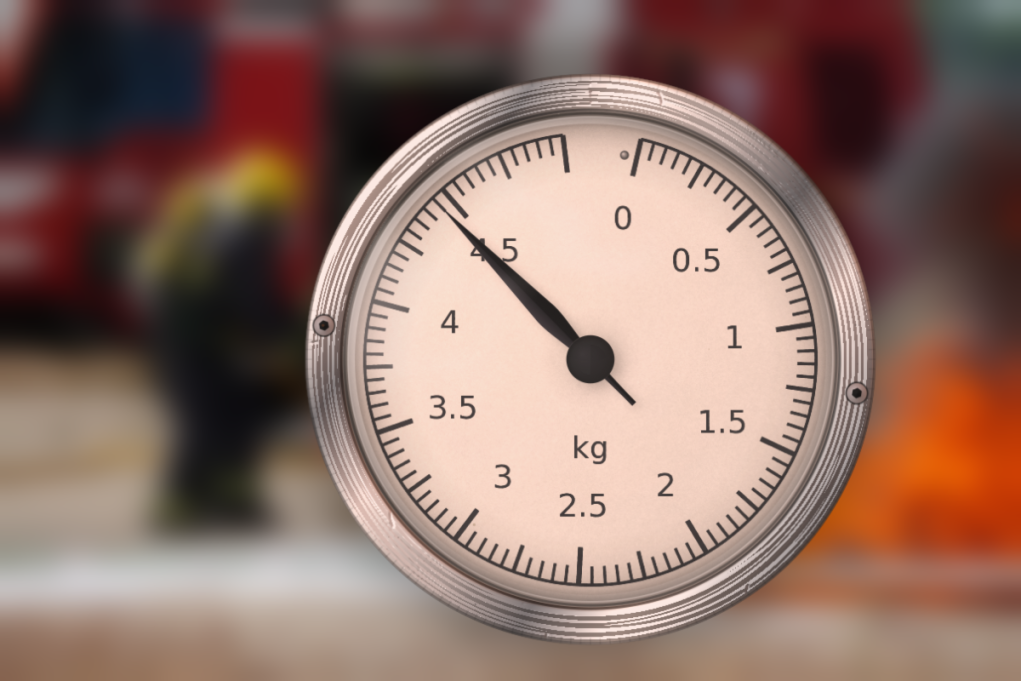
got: 4.45 kg
